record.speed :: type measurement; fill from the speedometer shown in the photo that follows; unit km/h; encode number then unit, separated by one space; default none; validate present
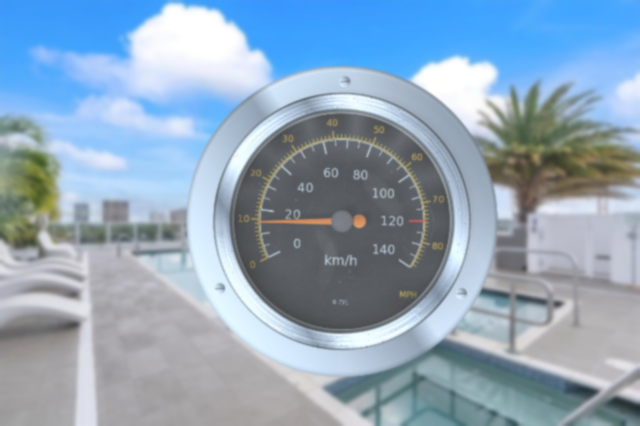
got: 15 km/h
